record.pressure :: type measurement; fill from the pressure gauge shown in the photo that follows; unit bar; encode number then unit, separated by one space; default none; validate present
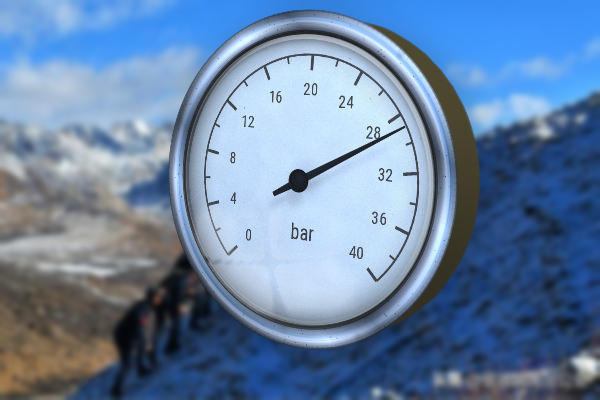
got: 29 bar
